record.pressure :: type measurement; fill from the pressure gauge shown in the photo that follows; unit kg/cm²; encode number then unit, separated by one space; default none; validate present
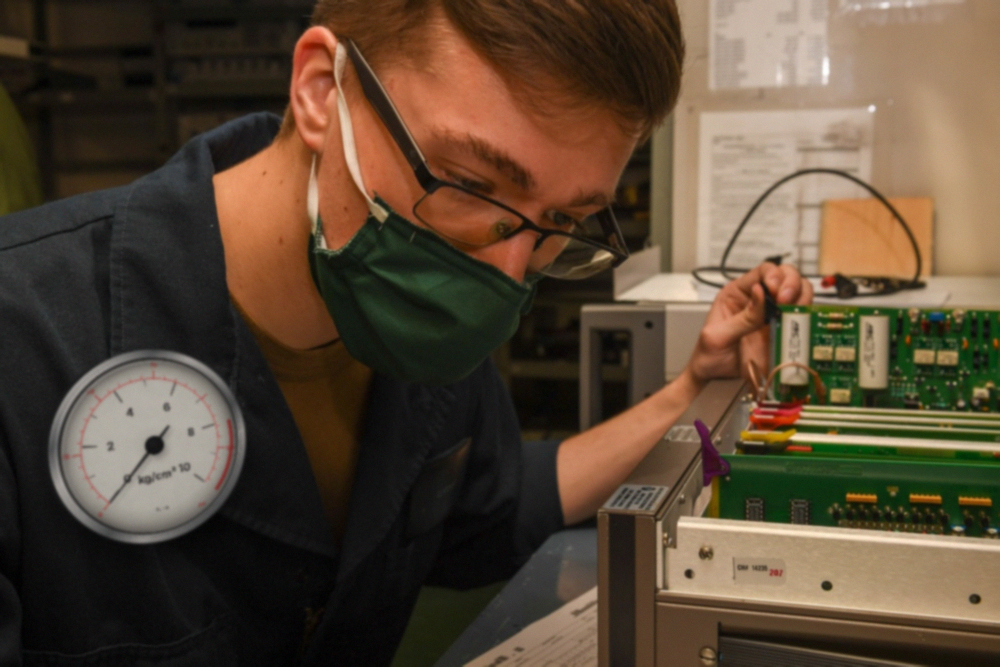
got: 0 kg/cm²
